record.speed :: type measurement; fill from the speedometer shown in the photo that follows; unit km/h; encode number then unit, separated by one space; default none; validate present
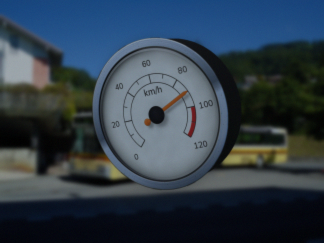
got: 90 km/h
